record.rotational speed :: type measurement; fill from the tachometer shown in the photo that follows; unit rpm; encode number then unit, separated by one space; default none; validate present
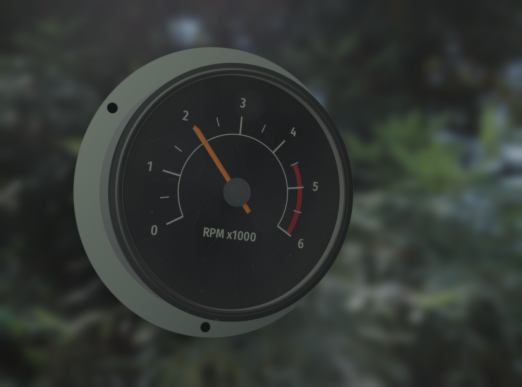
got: 2000 rpm
